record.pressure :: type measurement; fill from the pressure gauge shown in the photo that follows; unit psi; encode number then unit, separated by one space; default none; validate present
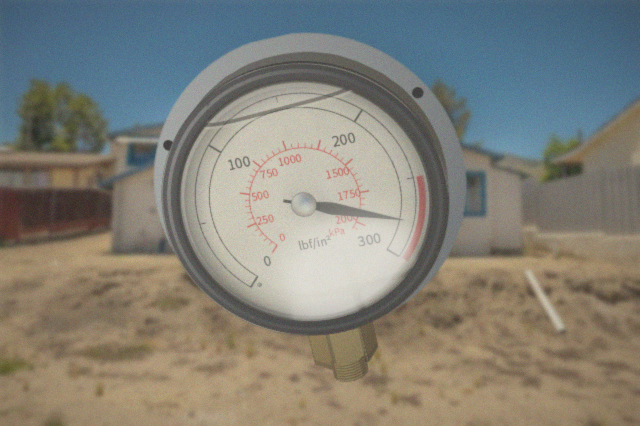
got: 275 psi
